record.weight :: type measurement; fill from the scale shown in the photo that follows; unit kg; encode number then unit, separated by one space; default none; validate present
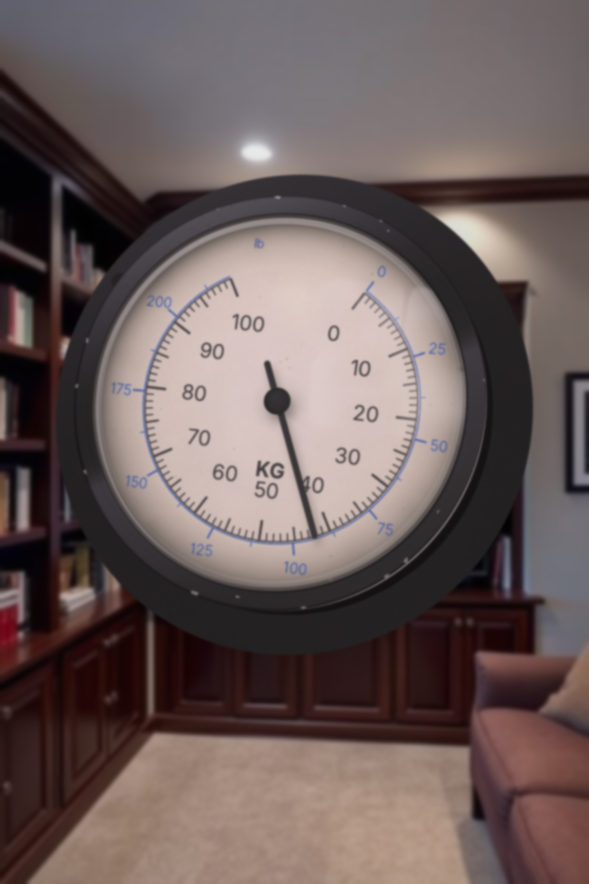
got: 42 kg
